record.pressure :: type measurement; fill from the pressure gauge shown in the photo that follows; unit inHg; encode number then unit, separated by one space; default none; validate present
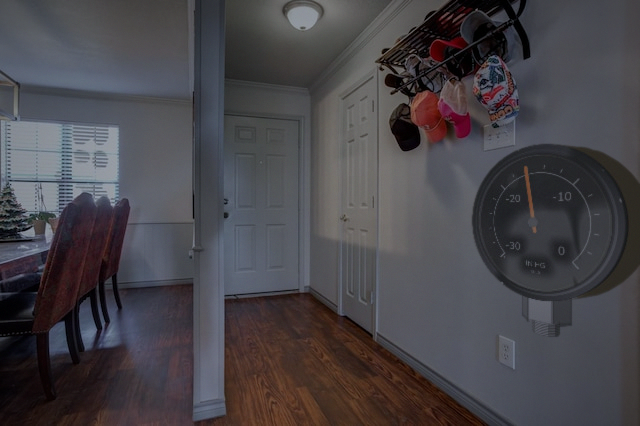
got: -16 inHg
